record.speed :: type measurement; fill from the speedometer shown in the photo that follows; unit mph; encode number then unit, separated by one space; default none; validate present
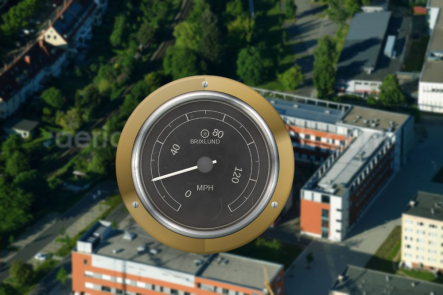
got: 20 mph
